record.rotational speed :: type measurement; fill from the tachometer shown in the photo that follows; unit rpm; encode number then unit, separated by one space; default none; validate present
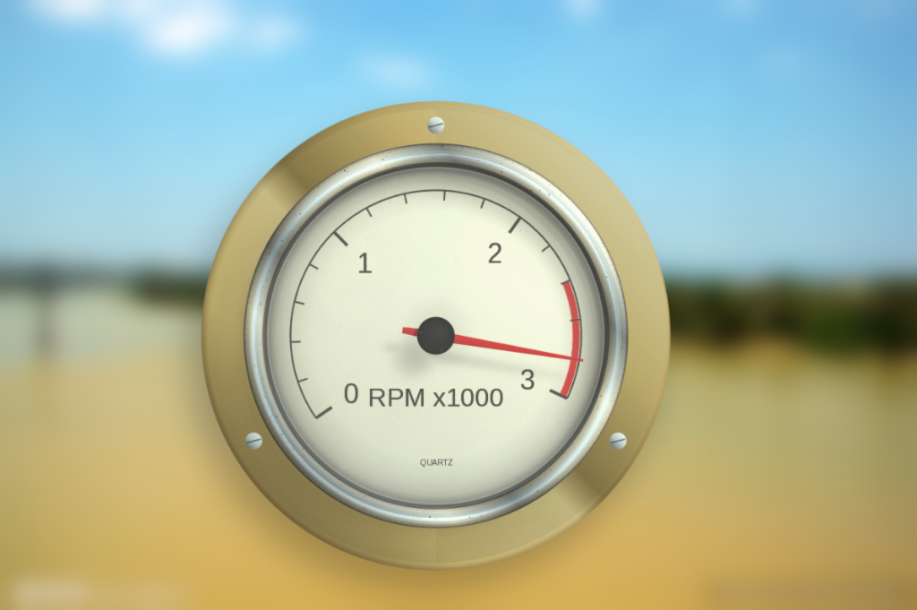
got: 2800 rpm
